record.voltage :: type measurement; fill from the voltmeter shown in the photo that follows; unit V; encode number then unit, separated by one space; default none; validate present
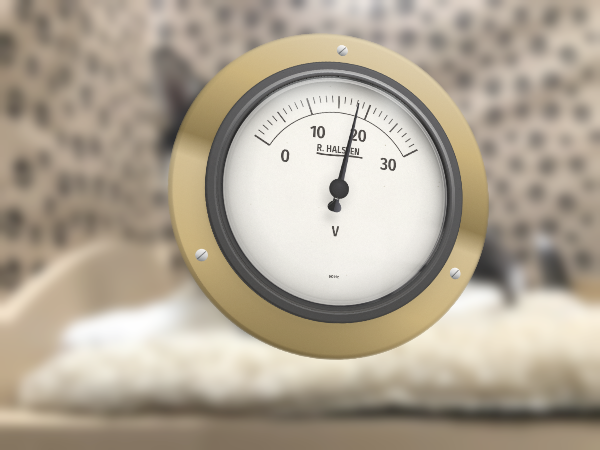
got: 18 V
